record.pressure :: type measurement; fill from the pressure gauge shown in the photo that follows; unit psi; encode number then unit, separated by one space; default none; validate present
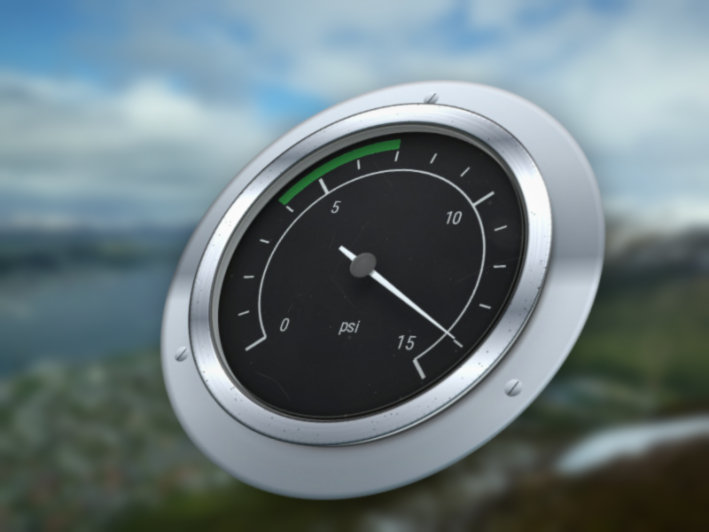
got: 14 psi
